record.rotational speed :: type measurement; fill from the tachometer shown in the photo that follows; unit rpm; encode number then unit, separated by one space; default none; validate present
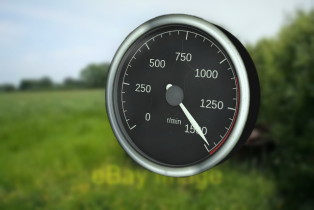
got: 1475 rpm
